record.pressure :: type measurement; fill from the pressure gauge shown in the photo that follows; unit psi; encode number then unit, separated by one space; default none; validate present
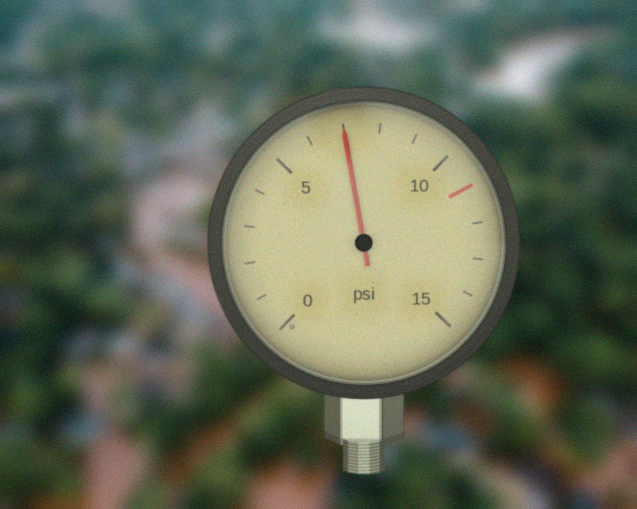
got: 7 psi
